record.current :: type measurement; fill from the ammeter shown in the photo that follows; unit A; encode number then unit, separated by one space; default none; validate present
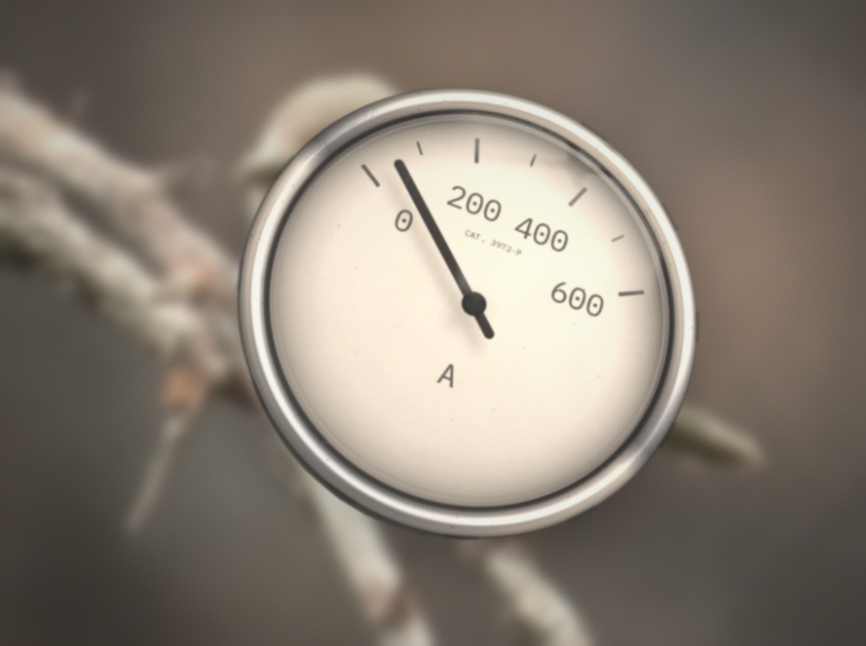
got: 50 A
